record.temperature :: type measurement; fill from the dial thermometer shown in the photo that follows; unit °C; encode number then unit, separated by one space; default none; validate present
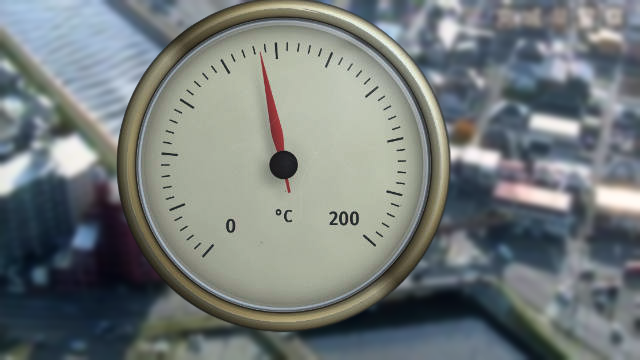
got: 94 °C
